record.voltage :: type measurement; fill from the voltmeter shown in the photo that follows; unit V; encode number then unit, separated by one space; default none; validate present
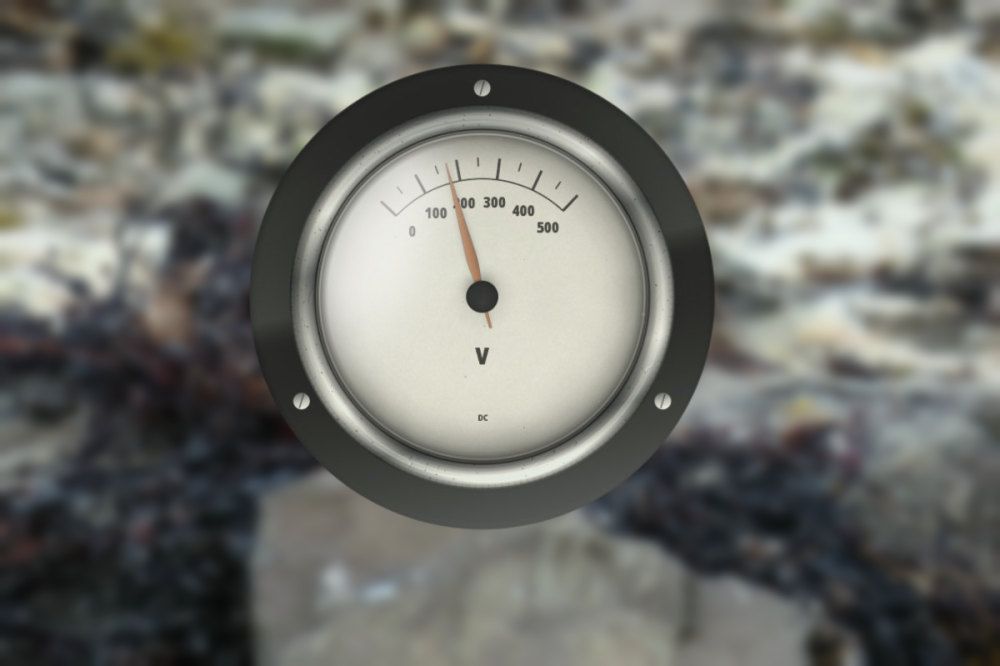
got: 175 V
